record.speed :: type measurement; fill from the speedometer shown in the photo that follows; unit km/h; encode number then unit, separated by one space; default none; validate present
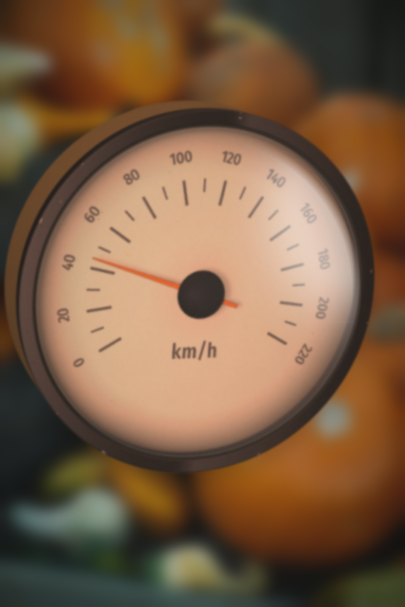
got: 45 km/h
